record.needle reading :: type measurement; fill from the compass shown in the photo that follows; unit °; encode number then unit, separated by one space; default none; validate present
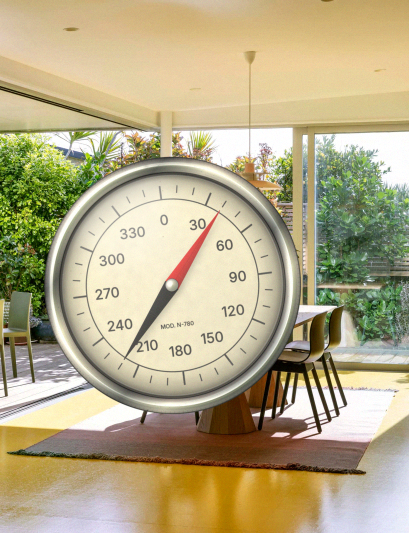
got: 40 °
